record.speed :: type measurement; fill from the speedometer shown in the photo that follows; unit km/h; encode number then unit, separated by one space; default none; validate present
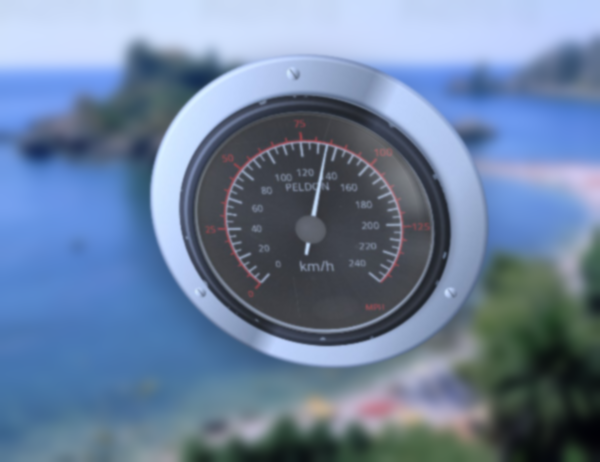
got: 135 km/h
